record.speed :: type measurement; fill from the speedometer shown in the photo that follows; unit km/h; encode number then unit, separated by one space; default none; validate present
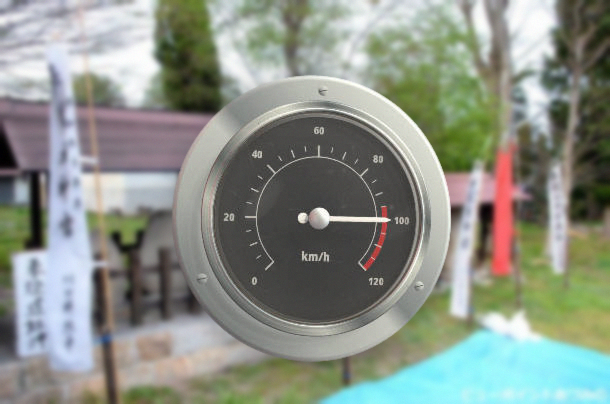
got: 100 km/h
